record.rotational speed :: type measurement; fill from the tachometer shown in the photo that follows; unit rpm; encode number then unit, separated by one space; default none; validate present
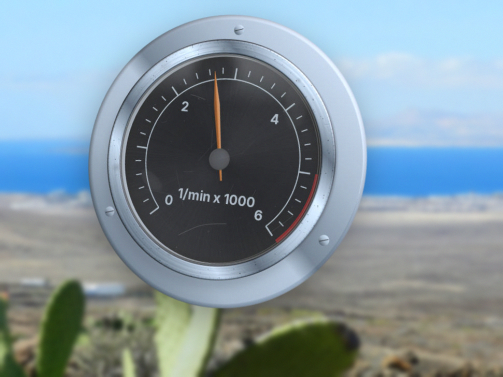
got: 2700 rpm
